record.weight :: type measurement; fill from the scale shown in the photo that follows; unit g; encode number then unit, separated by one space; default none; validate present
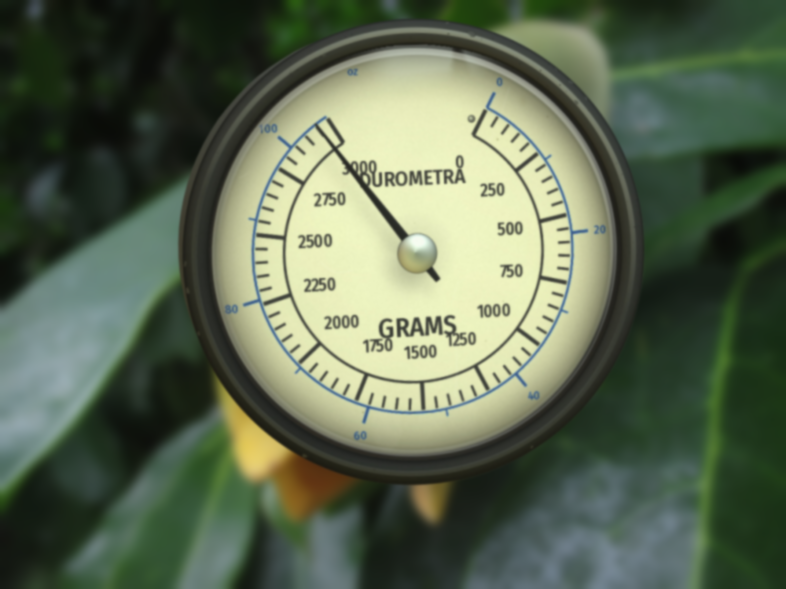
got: 2950 g
